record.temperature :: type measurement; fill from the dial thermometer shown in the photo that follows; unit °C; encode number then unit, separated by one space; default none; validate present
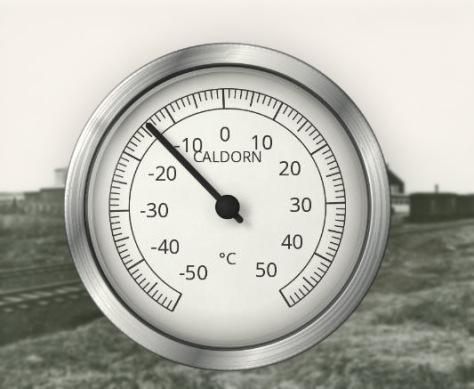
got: -14 °C
